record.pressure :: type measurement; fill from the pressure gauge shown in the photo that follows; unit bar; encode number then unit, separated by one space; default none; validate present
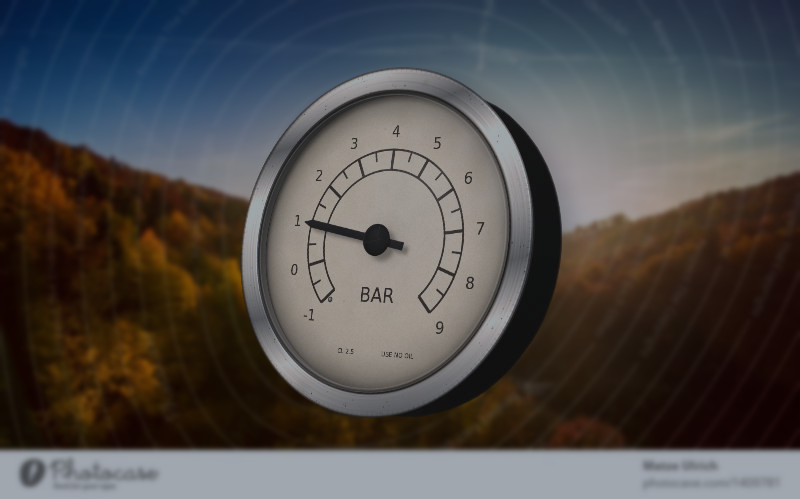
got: 1 bar
